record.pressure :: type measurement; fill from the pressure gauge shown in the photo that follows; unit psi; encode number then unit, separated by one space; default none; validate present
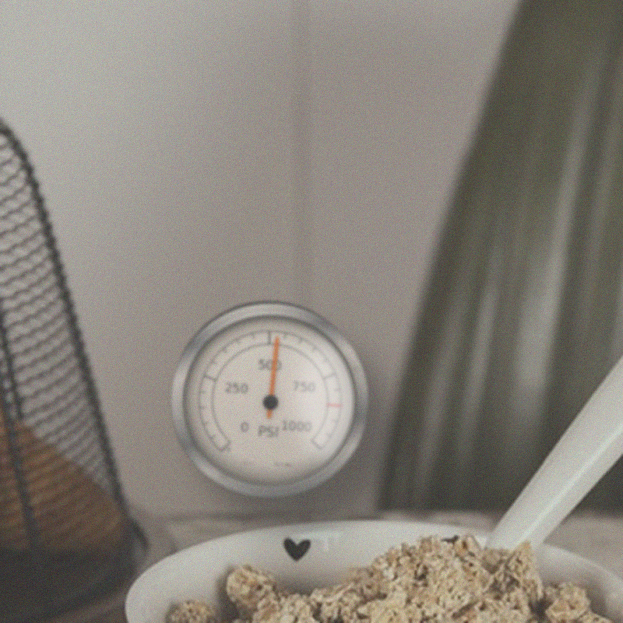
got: 525 psi
